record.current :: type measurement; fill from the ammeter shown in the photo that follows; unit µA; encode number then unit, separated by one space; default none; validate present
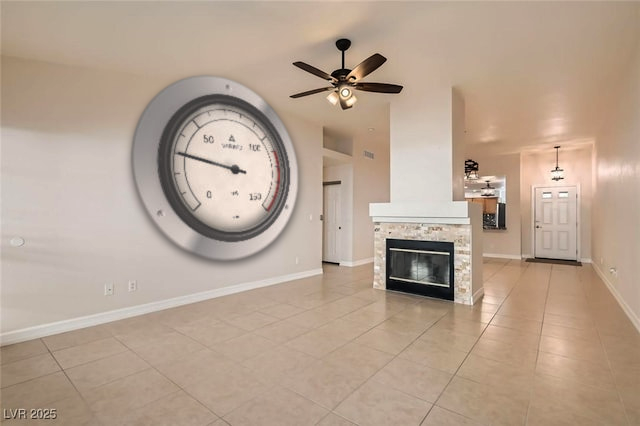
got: 30 µA
